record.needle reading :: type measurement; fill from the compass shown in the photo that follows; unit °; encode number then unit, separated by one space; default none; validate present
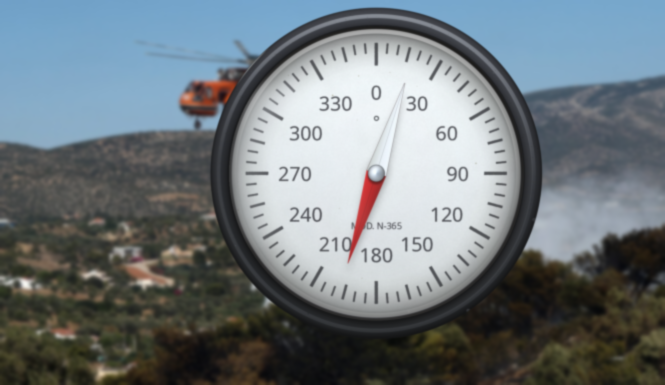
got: 197.5 °
